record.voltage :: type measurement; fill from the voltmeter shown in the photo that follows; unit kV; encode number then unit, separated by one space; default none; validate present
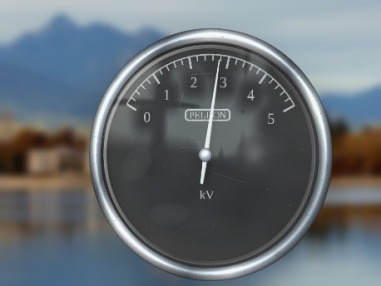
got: 2.8 kV
